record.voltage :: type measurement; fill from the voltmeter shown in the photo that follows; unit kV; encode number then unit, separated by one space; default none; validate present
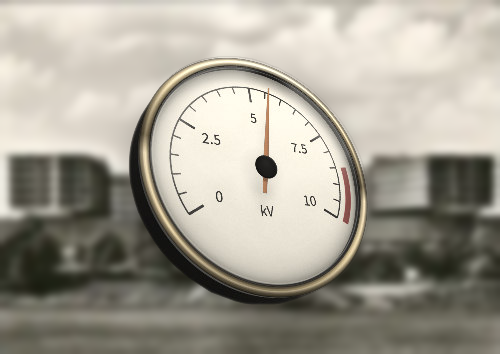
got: 5.5 kV
